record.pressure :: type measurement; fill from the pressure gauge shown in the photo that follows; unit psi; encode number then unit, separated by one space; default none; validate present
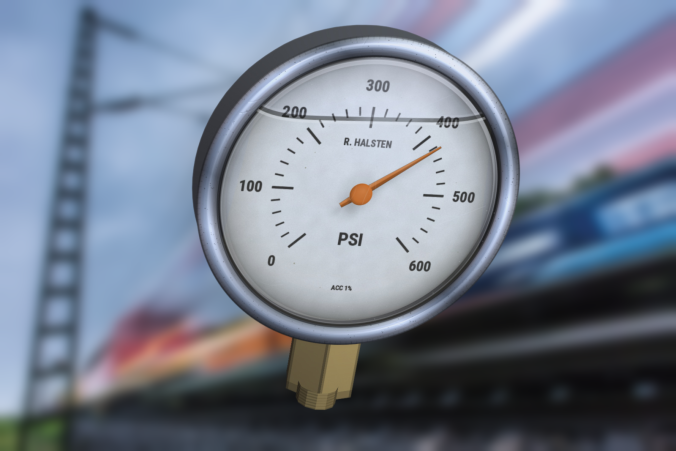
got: 420 psi
